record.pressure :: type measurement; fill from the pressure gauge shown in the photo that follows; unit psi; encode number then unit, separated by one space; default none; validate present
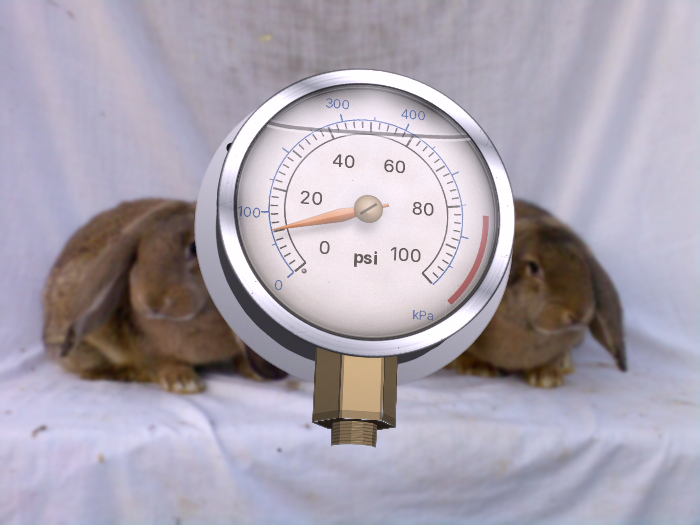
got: 10 psi
